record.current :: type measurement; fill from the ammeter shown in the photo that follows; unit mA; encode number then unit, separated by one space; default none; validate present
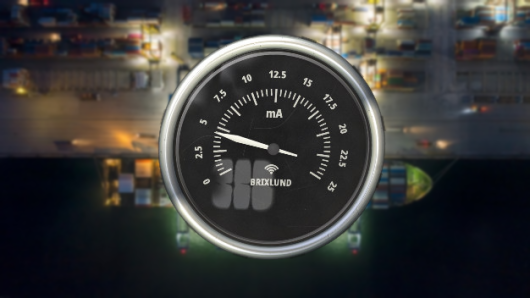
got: 4.5 mA
